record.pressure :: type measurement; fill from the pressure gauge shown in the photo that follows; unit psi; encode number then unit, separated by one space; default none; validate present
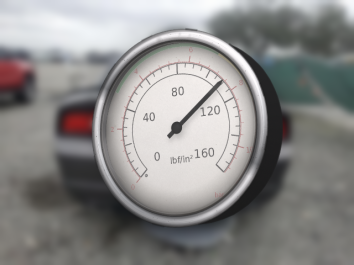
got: 110 psi
